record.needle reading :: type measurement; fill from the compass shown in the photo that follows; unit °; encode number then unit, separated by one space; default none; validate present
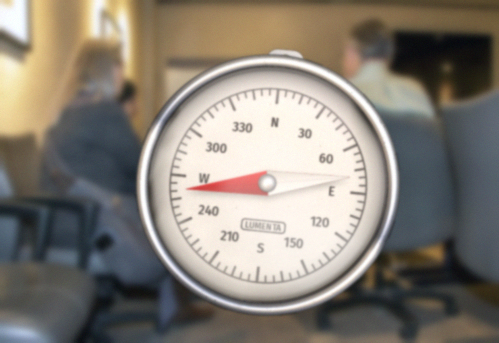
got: 260 °
